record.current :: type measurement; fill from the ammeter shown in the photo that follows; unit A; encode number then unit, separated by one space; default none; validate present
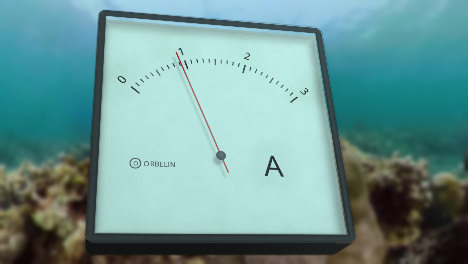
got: 0.9 A
